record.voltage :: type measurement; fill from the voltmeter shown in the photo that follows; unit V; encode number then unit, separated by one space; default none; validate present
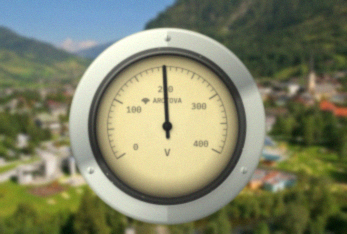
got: 200 V
